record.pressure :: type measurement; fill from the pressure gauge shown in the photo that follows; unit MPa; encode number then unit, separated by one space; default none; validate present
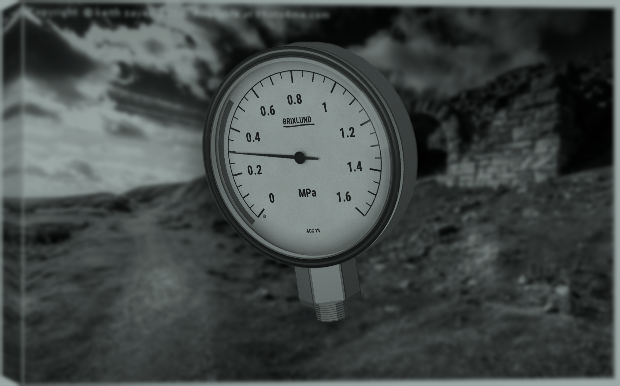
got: 0.3 MPa
